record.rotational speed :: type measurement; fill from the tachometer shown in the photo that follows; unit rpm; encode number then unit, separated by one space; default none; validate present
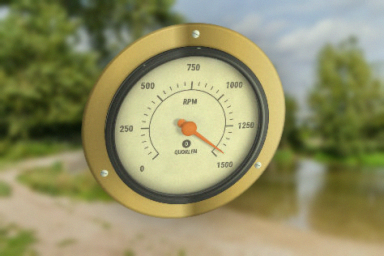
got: 1450 rpm
